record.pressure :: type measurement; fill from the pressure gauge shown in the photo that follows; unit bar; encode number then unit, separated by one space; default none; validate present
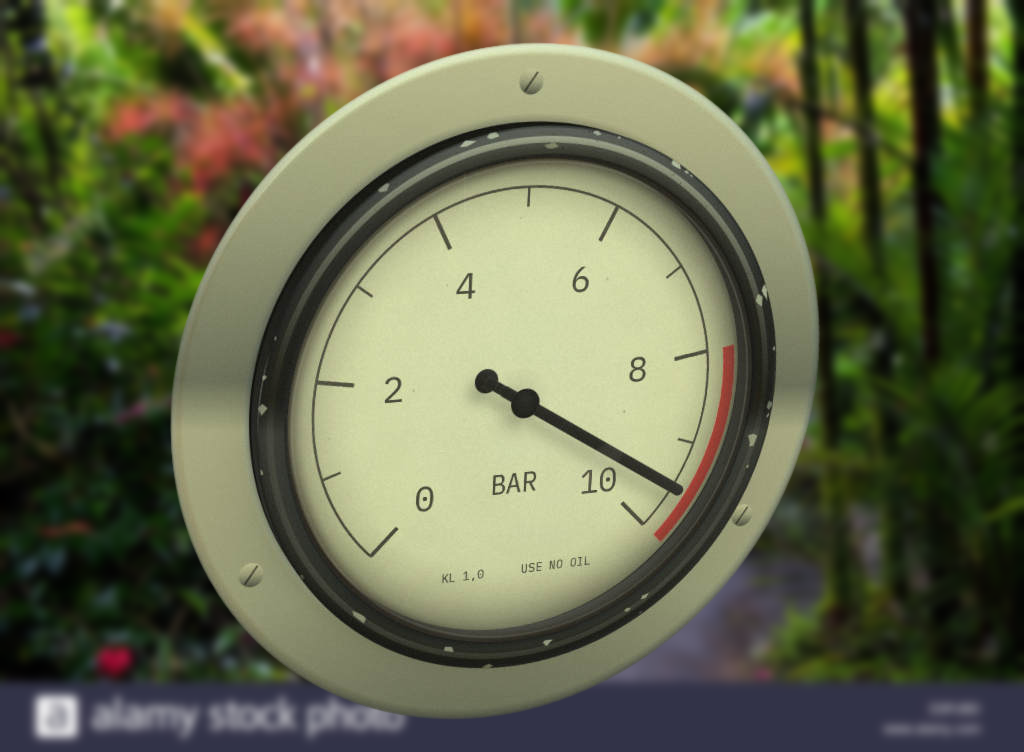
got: 9.5 bar
